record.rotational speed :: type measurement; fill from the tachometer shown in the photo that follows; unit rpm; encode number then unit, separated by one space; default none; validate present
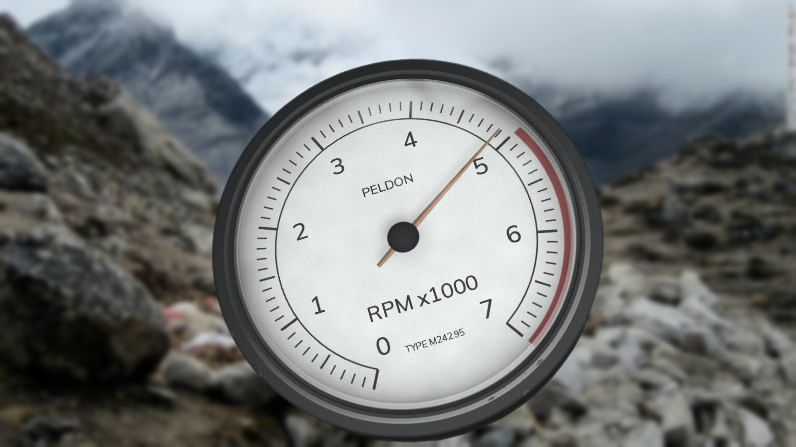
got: 4900 rpm
